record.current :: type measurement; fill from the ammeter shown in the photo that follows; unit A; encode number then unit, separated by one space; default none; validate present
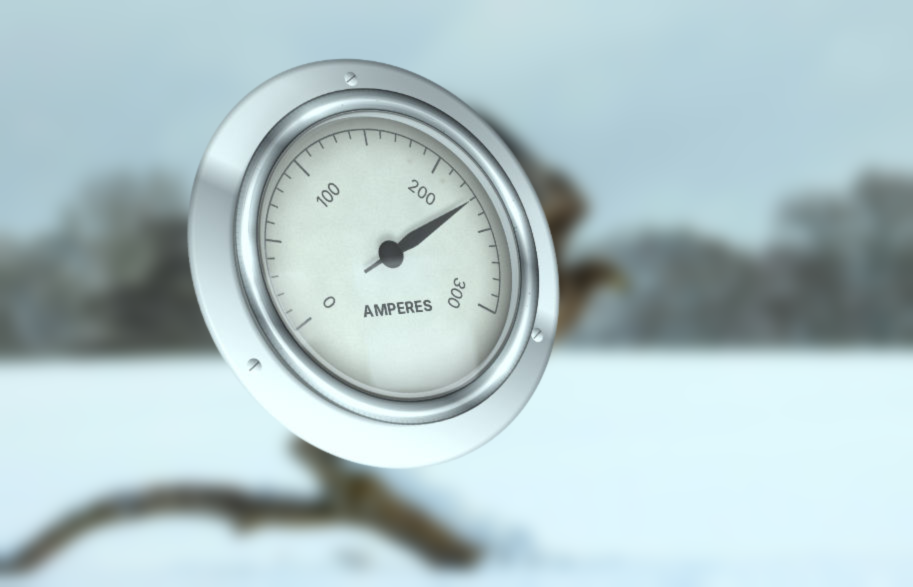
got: 230 A
